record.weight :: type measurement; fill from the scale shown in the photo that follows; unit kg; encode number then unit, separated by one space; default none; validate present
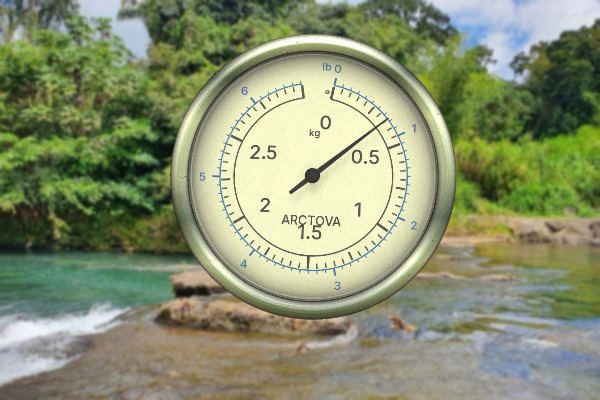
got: 0.35 kg
